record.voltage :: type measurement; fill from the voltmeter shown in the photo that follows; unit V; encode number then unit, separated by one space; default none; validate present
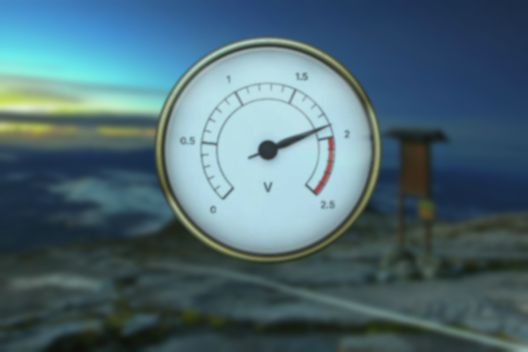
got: 1.9 V
